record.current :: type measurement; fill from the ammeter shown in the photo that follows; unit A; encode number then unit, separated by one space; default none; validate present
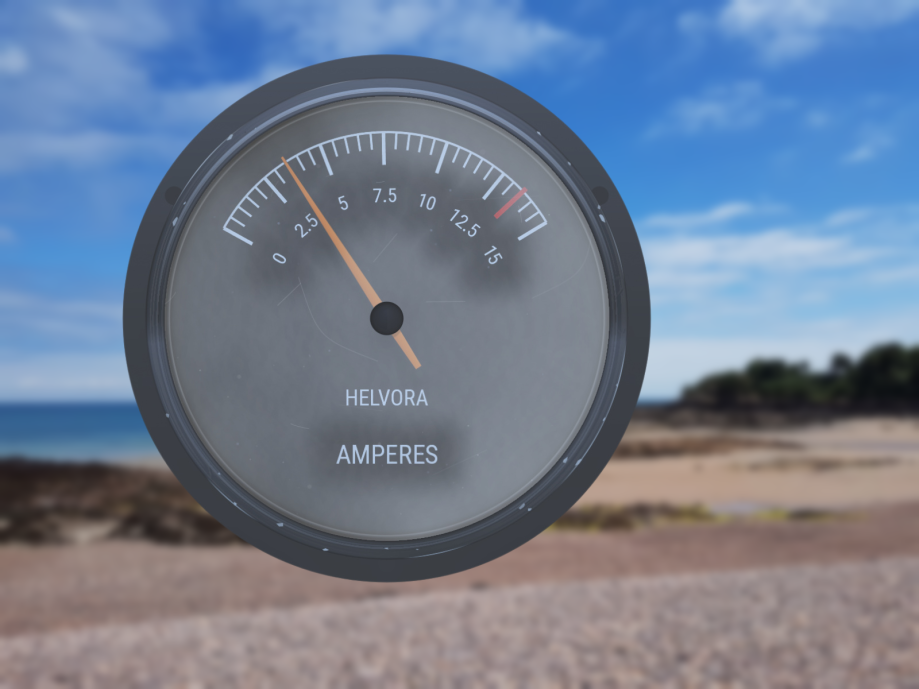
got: 3.5 A
